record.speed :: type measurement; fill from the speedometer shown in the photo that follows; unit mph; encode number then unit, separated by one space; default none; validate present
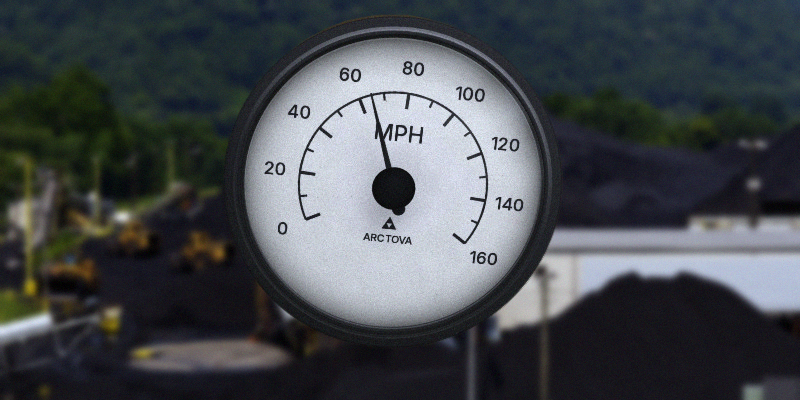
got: 65 mph
